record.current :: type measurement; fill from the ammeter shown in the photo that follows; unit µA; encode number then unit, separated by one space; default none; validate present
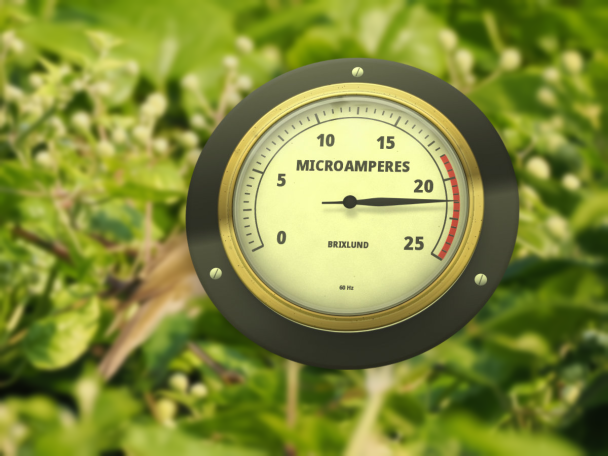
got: 21.5 µA
